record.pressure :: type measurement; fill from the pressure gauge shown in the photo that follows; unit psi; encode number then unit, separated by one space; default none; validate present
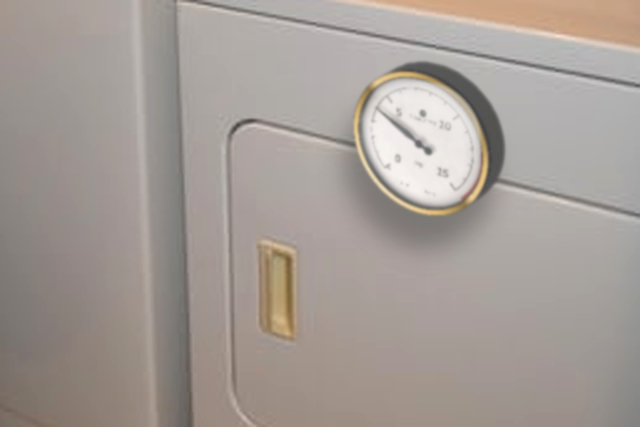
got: 4 psi
